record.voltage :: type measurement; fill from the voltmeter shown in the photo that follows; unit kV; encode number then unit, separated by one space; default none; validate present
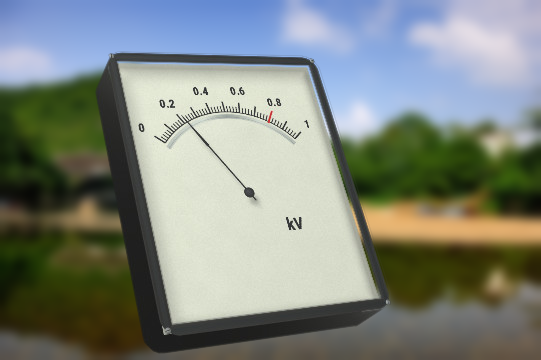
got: 0.2 kV
